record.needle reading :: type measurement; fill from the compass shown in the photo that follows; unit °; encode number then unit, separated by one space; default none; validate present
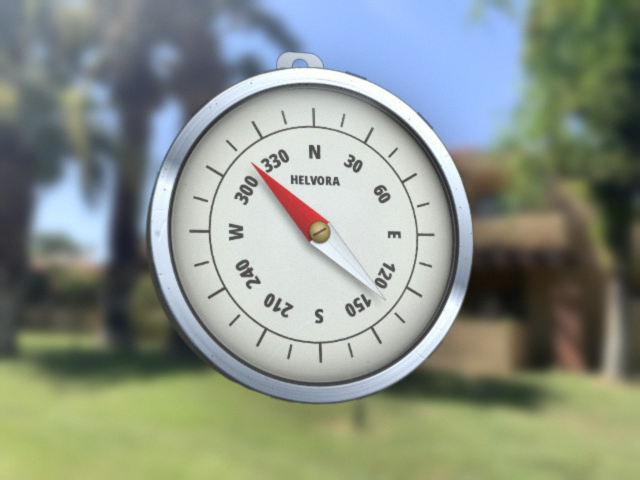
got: 315 °
